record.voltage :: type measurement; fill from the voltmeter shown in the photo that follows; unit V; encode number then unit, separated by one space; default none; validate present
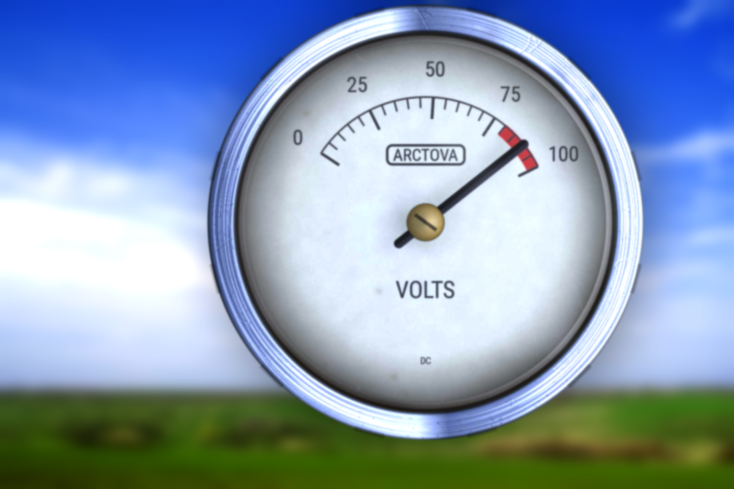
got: 90 V
